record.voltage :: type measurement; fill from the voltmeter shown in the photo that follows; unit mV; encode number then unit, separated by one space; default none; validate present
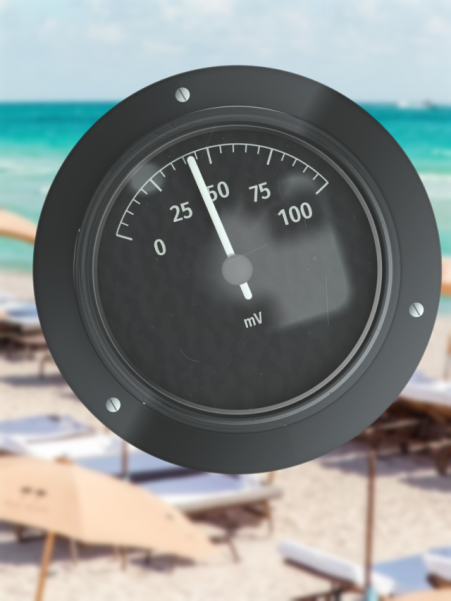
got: 42.5 mV
